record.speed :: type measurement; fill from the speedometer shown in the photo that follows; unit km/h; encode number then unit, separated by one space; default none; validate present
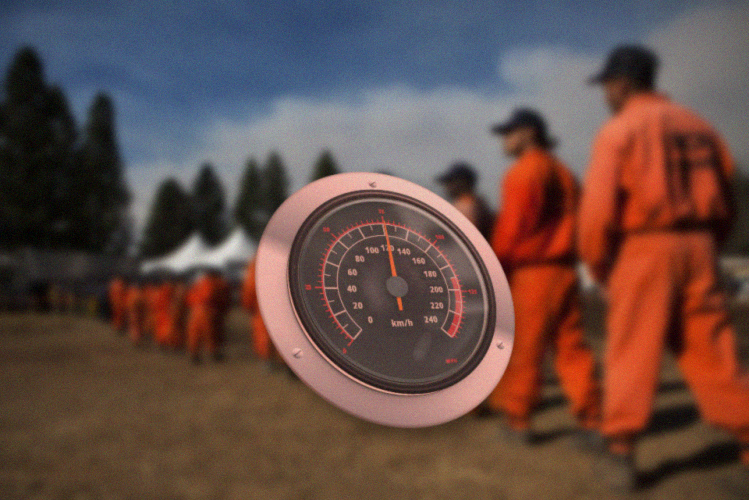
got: 120 km/h
